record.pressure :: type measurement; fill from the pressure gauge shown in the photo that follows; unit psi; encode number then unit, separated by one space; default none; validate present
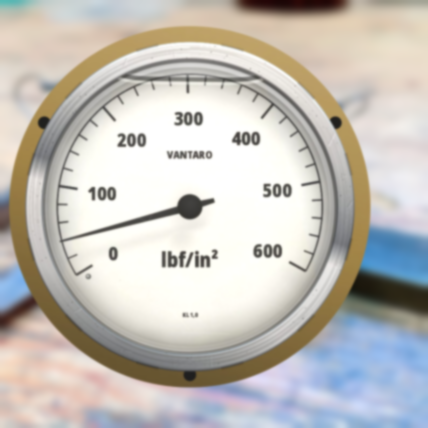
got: 40 psi
